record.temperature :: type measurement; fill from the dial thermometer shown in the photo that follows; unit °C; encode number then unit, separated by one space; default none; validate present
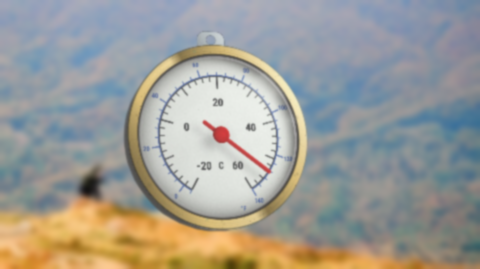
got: 54 °C
